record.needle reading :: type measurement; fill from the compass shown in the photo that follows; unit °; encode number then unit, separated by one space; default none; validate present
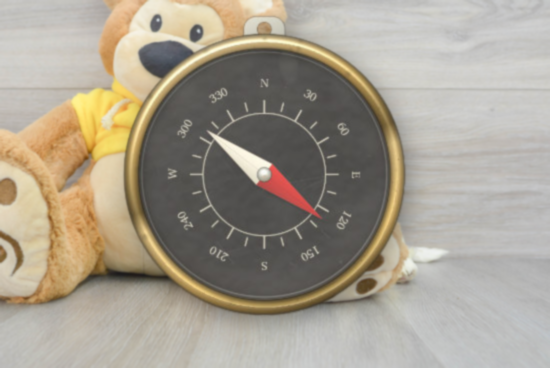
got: 127.5 °
